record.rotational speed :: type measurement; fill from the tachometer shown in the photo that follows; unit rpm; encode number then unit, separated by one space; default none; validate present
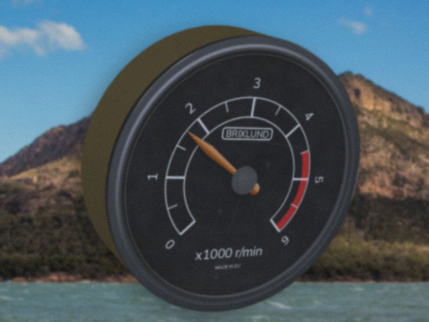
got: 1750 rpm
